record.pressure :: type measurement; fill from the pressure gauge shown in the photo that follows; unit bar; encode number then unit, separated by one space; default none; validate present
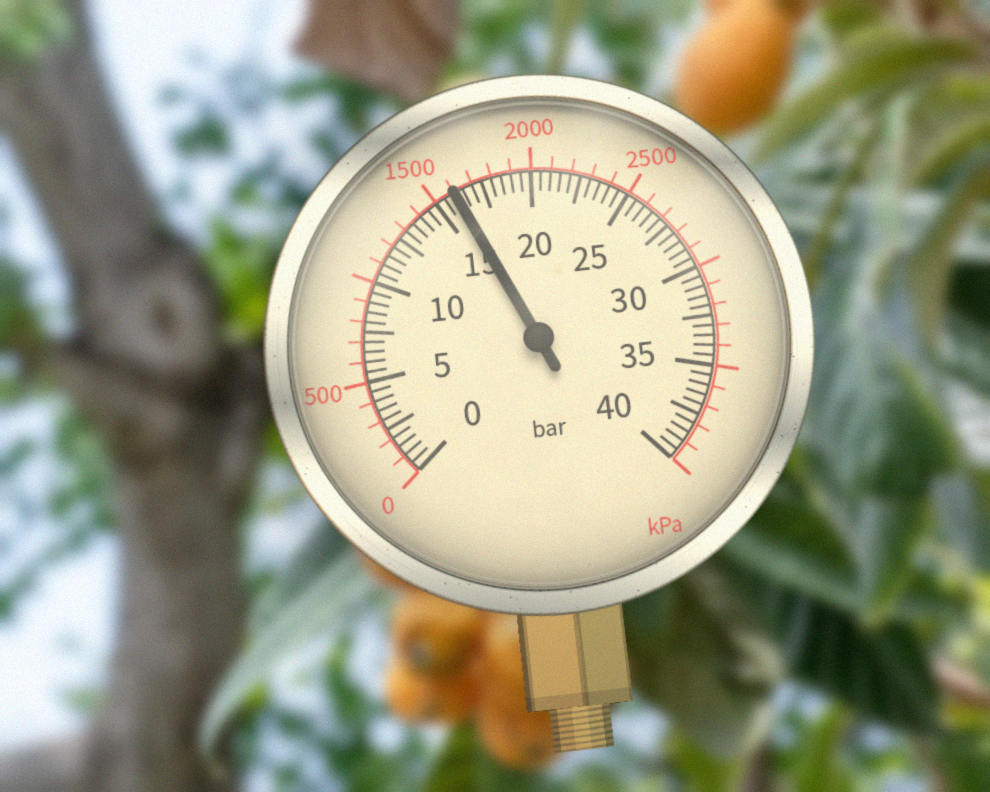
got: 16 bar
